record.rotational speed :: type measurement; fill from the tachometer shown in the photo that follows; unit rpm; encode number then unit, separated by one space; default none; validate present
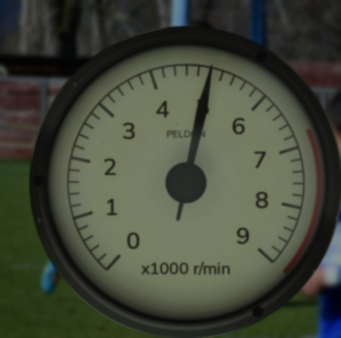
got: 5000 rpm
